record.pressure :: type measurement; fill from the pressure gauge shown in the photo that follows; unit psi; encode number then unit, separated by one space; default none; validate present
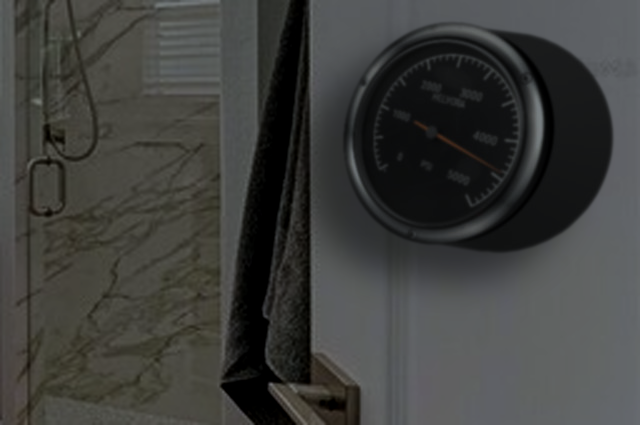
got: 4400 psi
